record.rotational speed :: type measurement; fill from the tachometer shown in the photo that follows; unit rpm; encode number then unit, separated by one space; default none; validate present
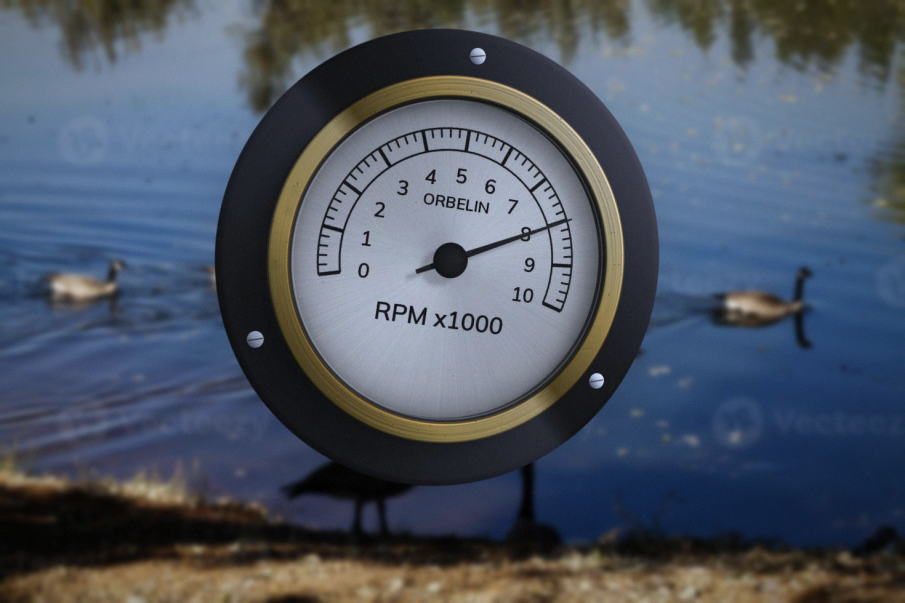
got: 8000 rpm
